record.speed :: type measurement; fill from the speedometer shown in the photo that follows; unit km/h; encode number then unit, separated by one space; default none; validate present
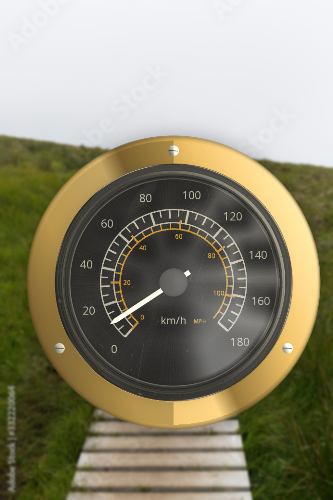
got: 10 km/h
